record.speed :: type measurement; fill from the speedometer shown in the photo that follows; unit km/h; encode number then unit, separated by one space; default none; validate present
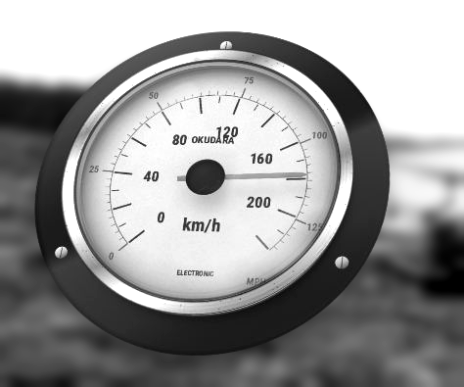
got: 180 km/h
